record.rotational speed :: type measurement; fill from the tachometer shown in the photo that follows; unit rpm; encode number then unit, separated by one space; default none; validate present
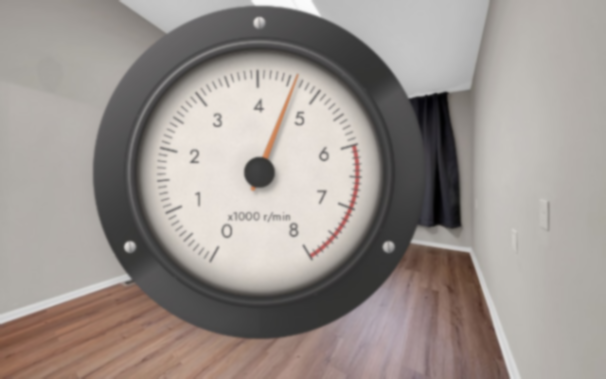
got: 4600 rpm
